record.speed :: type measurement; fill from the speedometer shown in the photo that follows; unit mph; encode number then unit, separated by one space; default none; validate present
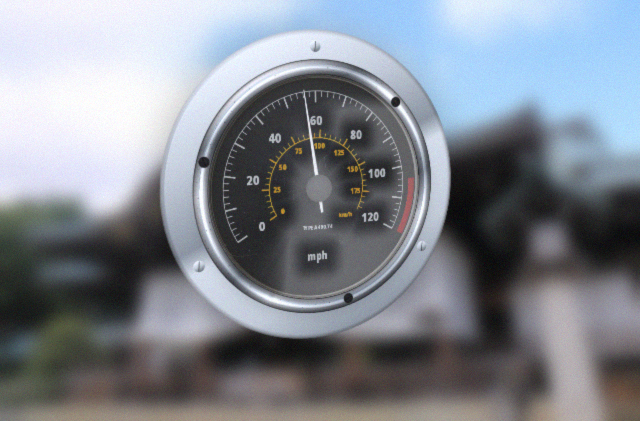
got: 56 mph
